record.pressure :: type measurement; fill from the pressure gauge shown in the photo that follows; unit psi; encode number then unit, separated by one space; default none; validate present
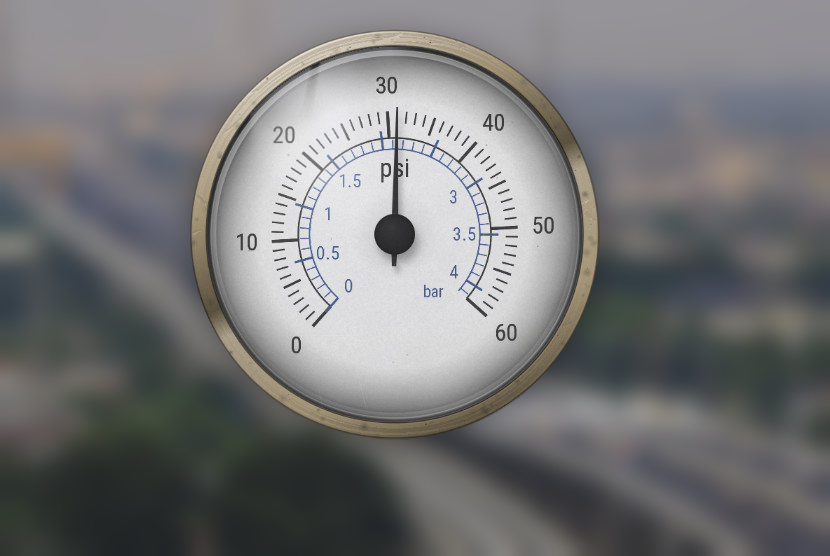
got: 31 psi
